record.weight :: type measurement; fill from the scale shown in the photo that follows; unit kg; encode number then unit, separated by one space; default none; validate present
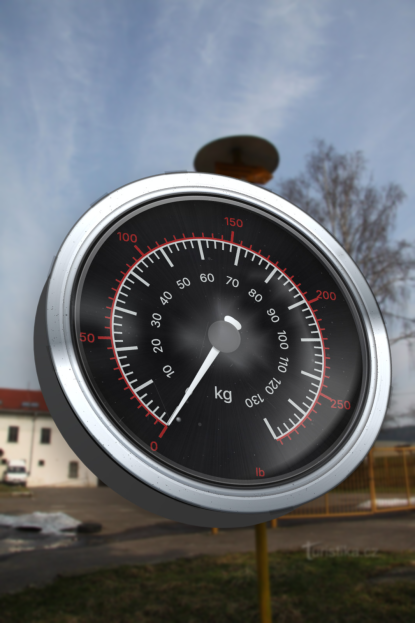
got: 0 kg
